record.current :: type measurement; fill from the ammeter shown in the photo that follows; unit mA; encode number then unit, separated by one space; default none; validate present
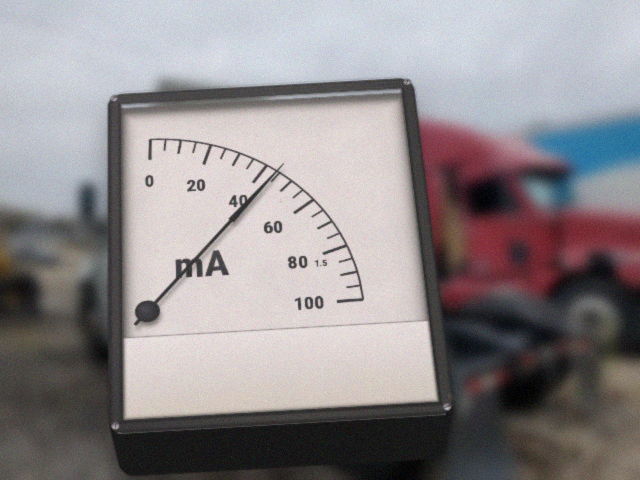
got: 45 mA
